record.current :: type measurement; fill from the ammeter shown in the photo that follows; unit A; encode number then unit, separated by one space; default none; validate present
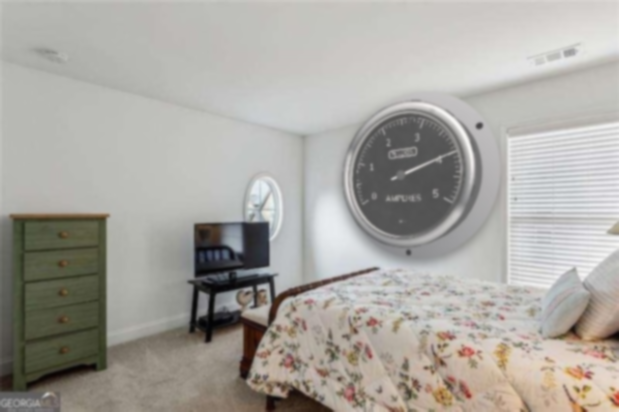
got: 4 A
